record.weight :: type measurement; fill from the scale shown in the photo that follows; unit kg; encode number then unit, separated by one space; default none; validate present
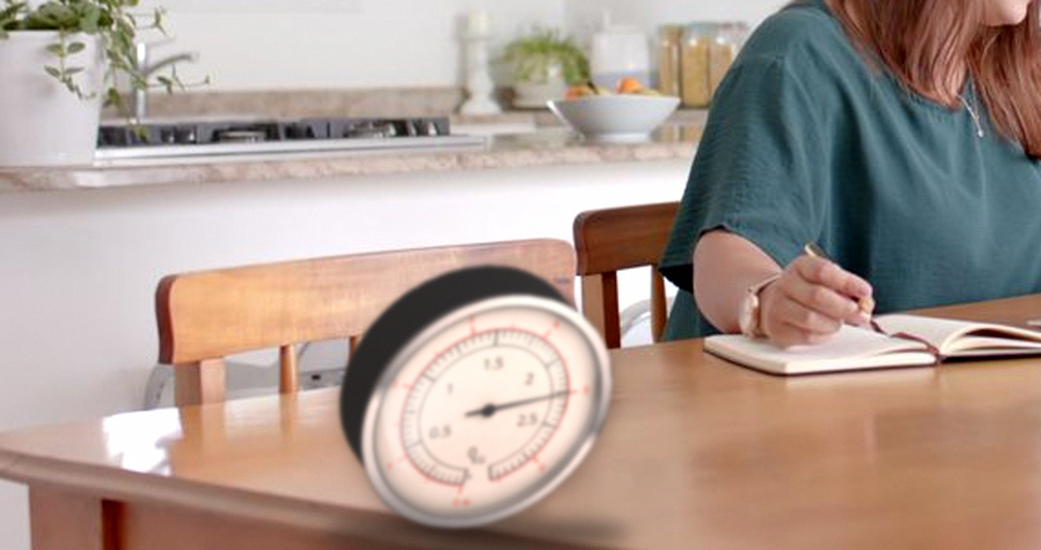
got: 2.25 kg
